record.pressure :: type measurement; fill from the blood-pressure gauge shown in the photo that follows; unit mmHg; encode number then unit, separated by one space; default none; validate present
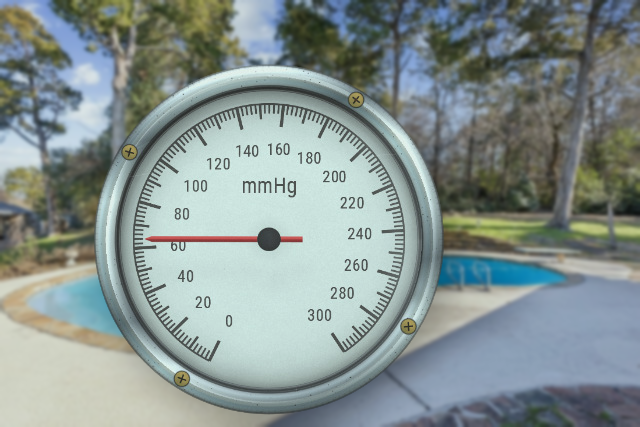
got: 64 mmHg
